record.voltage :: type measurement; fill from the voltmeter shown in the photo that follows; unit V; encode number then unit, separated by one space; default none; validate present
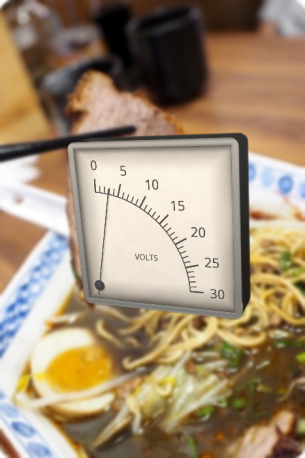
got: 3 V
